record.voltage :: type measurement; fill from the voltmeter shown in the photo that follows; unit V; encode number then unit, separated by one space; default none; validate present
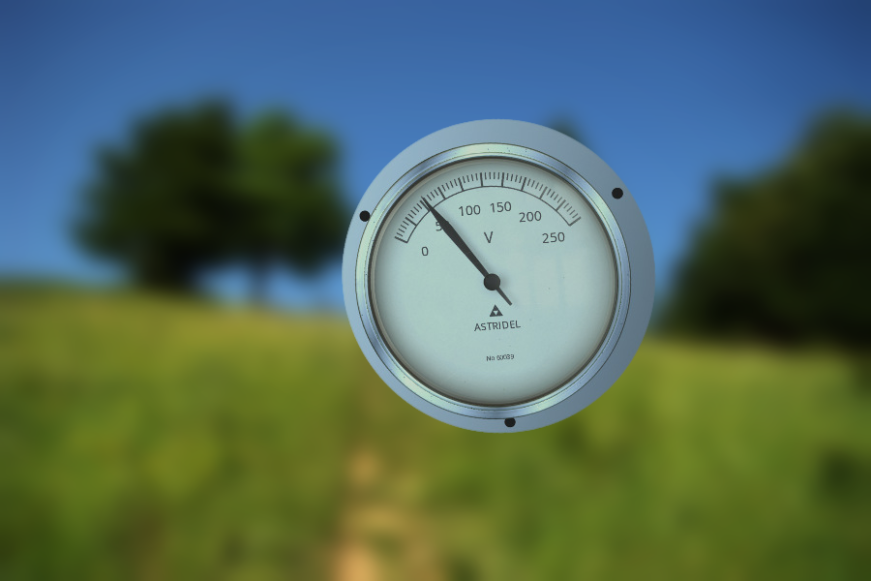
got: 55 V
